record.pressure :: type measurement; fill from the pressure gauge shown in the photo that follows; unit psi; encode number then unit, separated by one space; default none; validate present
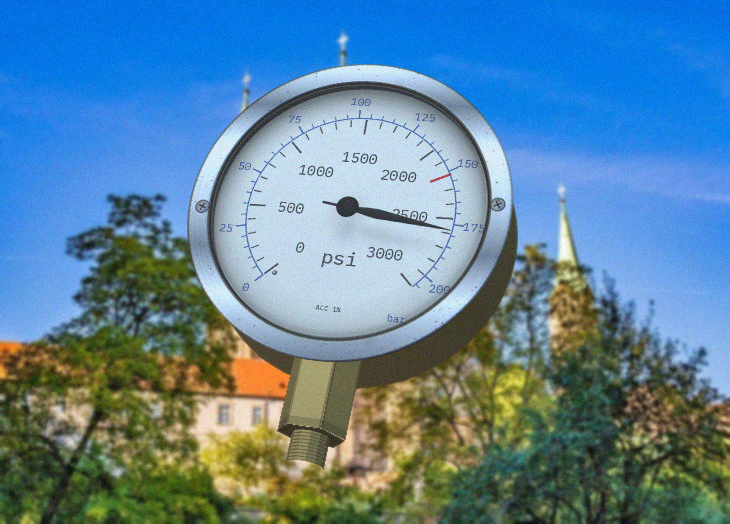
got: 2600 psi
